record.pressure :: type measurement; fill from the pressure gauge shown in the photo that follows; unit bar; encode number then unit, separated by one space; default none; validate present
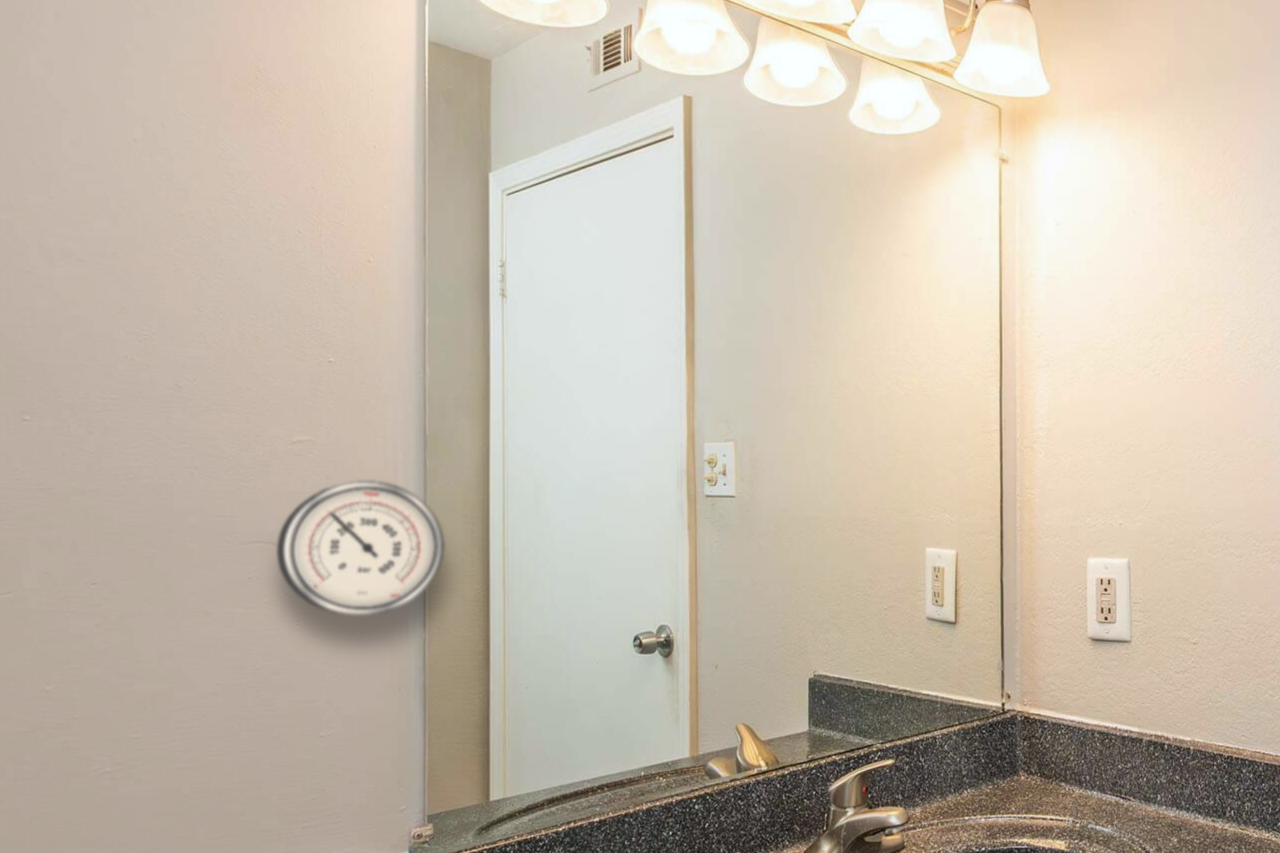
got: 200 bar
